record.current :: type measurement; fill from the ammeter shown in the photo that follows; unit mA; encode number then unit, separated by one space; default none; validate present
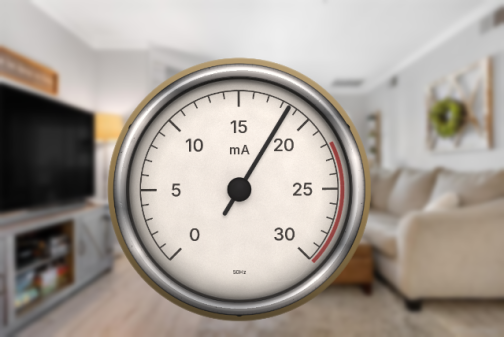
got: 18.5 mA
